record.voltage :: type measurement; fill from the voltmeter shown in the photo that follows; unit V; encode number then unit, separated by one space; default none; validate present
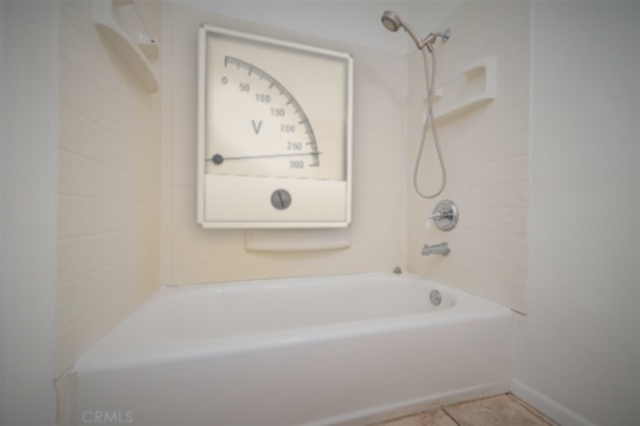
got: 275 V
